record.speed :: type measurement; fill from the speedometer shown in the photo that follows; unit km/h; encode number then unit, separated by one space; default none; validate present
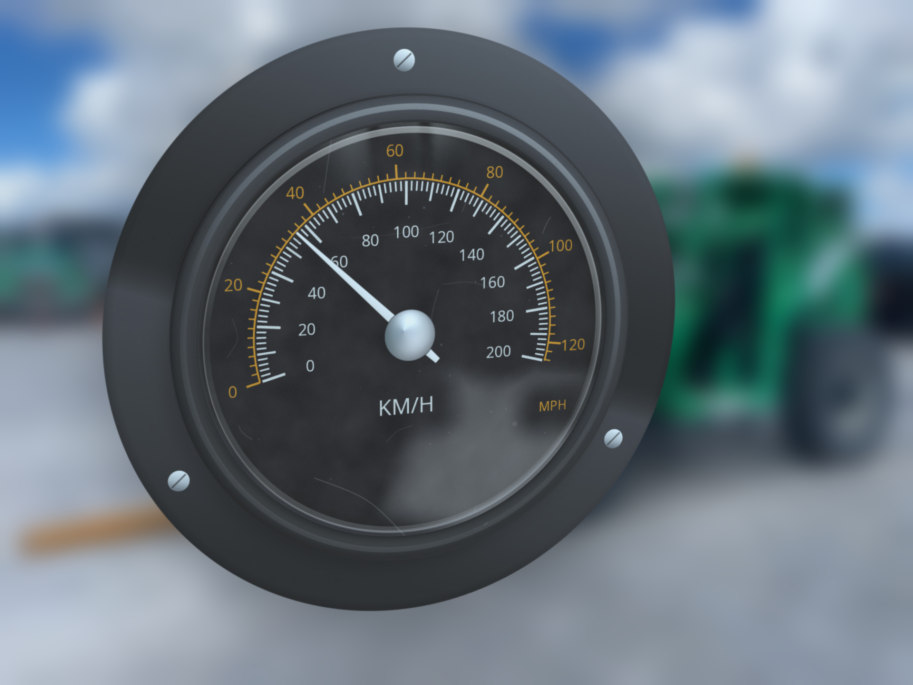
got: 56 km/h
